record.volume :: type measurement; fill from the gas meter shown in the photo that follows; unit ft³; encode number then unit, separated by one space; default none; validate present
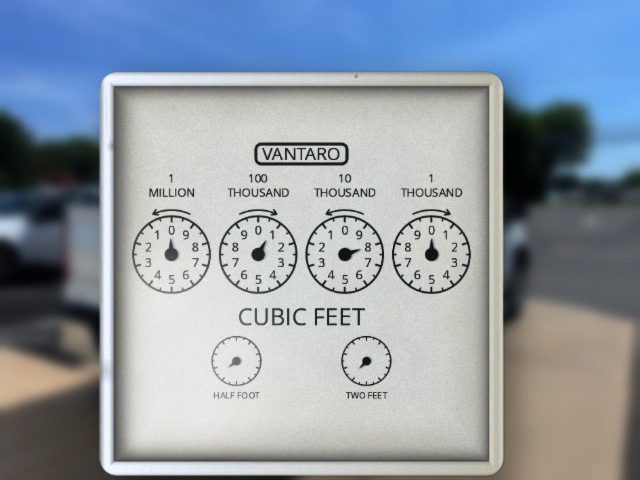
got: 8000 ft³
